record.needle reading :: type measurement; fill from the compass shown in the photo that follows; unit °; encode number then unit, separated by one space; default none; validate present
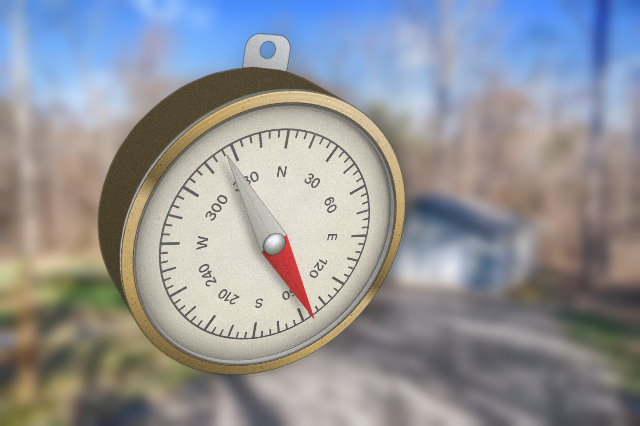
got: 145 °
